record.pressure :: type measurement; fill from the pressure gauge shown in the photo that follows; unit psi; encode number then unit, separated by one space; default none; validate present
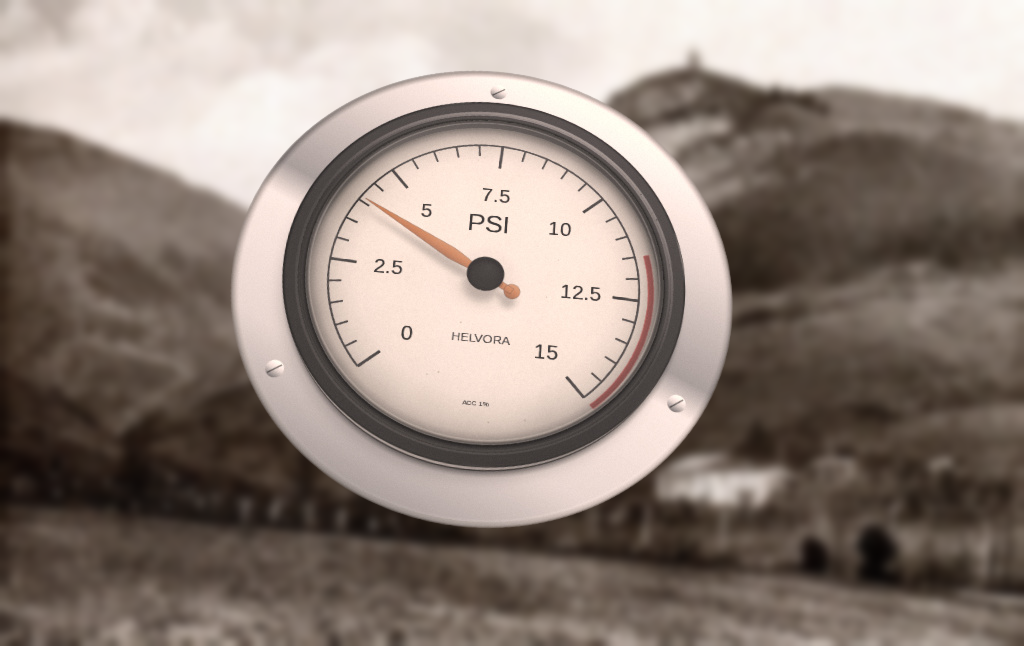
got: 4 psi
